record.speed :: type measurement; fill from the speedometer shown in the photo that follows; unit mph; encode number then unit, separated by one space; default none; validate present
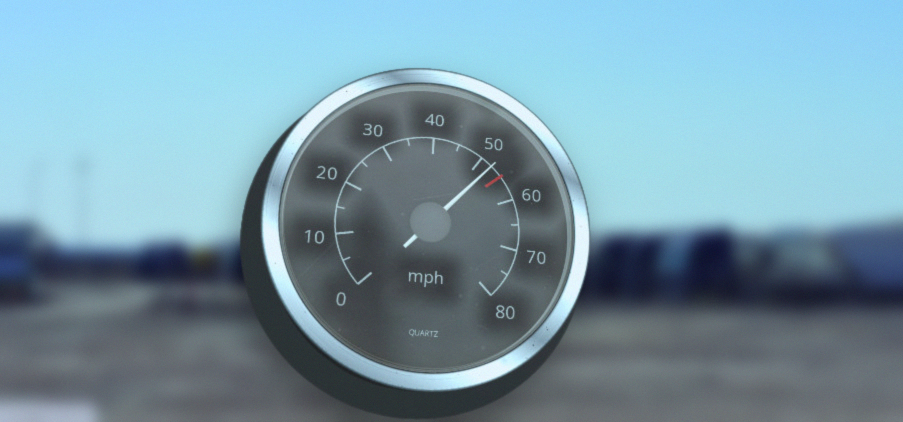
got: 52.5 mph
